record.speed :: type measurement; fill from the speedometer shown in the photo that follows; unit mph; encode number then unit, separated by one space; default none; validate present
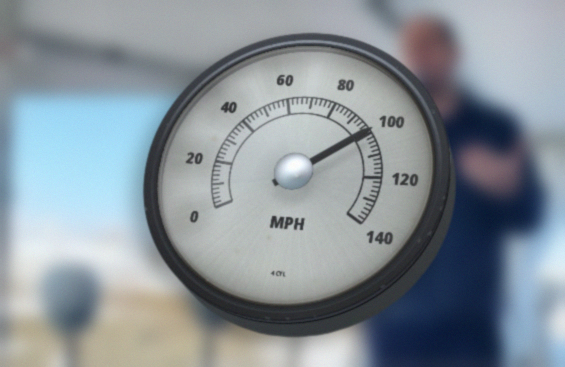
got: 100 mph
